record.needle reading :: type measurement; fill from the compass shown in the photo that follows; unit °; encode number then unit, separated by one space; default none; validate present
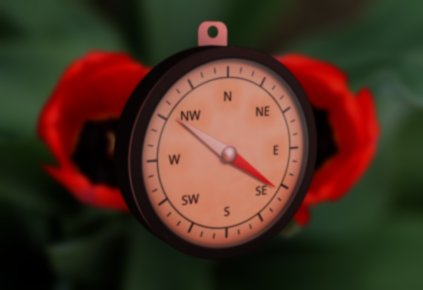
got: 125 °
